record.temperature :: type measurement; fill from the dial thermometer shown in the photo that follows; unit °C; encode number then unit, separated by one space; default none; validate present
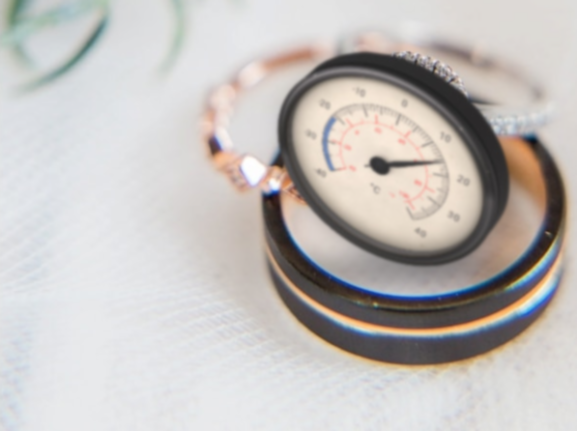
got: 15 °C
